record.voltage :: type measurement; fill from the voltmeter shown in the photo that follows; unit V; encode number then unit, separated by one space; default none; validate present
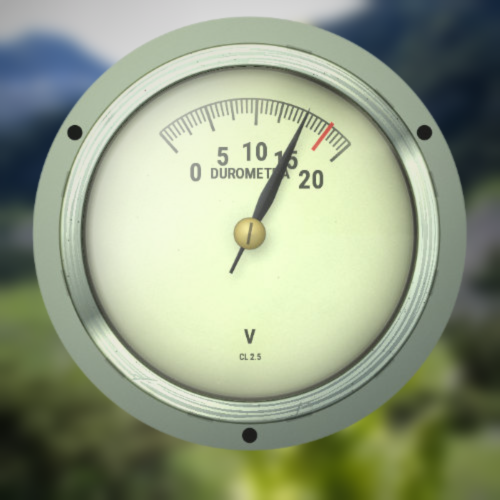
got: 15 V
